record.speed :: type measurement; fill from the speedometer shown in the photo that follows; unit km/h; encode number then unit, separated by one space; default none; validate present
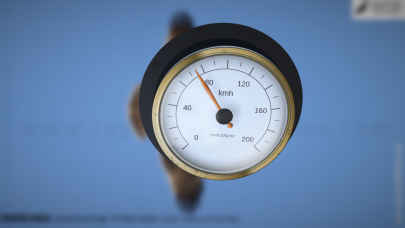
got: 75 km/h
